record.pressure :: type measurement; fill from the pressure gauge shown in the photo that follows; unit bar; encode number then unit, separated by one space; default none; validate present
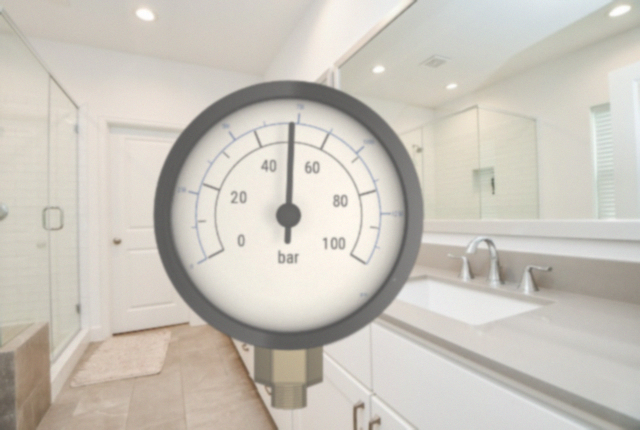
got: 50 bar
